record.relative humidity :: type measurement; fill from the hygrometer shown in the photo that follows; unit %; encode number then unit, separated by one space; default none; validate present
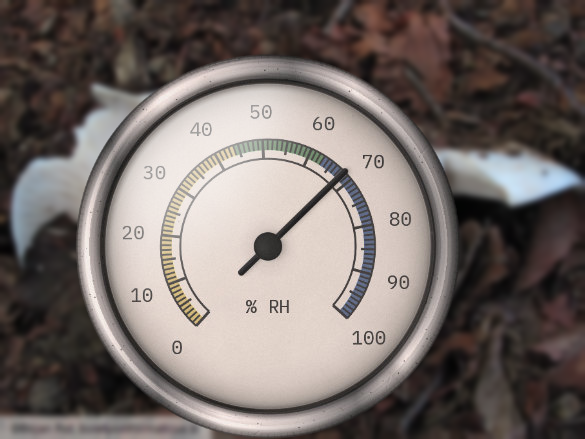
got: 68 %
